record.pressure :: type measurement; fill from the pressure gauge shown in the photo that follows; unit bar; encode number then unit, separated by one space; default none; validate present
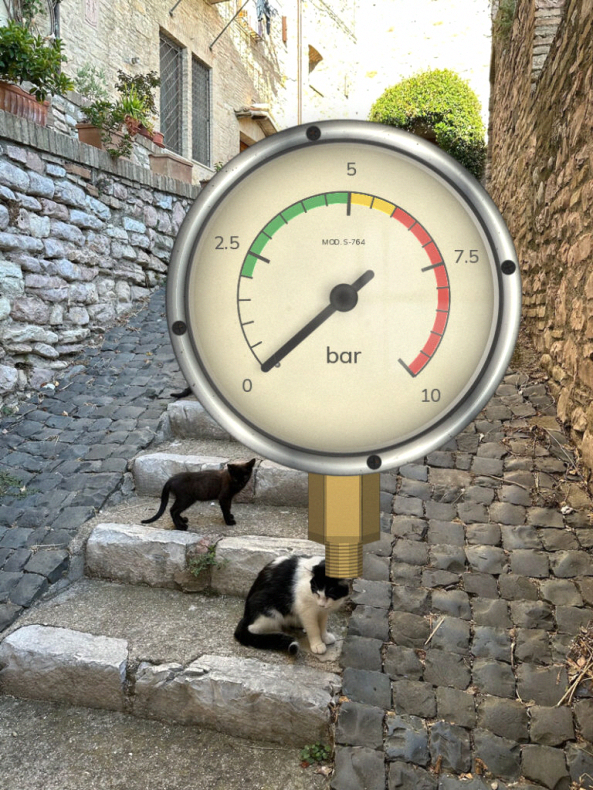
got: 0 bar
